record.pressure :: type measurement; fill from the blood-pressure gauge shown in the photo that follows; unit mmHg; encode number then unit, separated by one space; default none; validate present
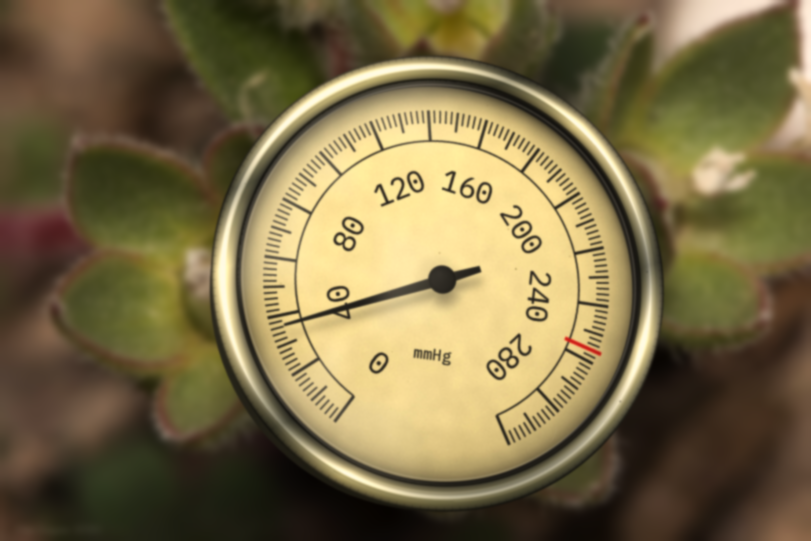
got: 36 mmHg
